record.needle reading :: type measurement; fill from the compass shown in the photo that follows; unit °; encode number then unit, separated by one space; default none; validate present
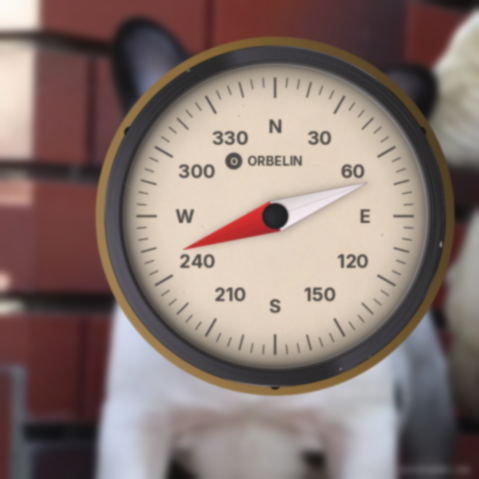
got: 250 °
